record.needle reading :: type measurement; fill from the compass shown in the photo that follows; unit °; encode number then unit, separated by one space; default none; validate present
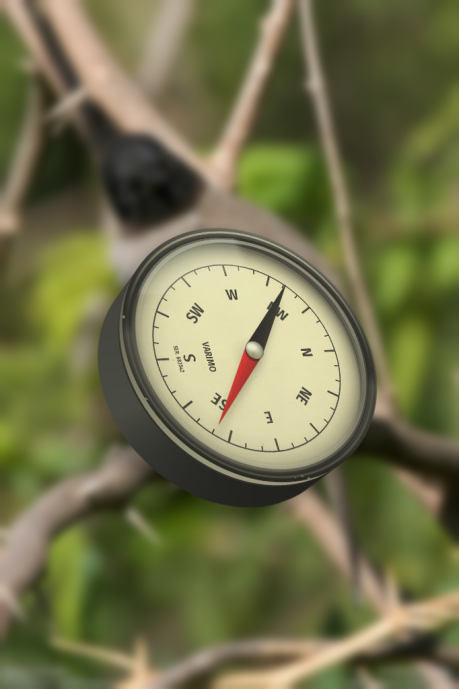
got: 130 °
